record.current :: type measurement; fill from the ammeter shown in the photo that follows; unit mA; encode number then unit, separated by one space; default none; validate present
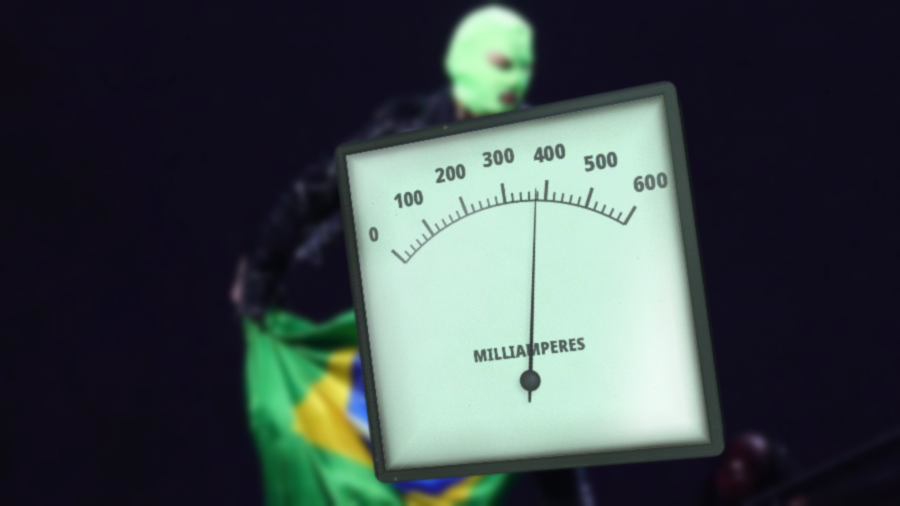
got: 380 mA
